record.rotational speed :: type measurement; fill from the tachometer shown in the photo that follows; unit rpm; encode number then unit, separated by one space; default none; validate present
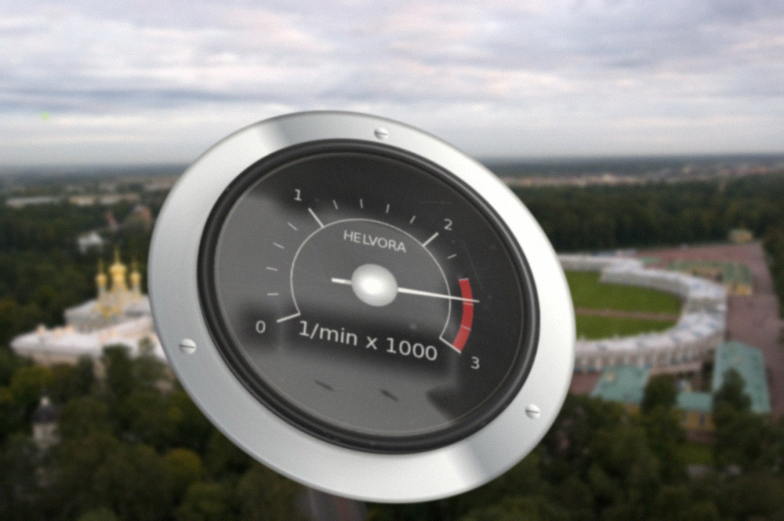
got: 2600 rpm
